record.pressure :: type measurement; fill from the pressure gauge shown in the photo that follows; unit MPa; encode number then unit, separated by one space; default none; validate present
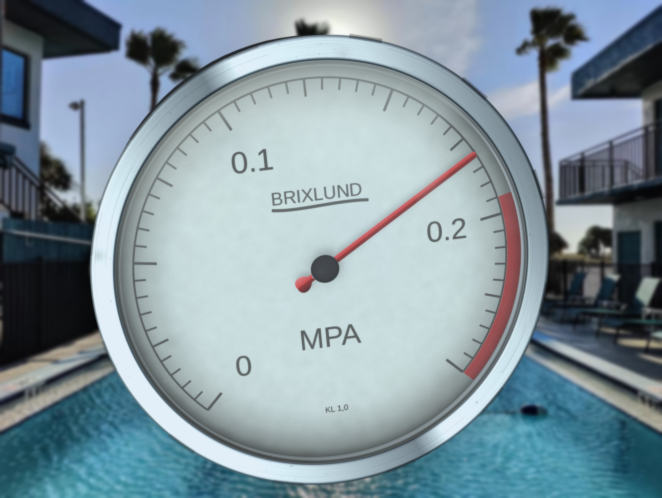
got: 0.18 MPa
